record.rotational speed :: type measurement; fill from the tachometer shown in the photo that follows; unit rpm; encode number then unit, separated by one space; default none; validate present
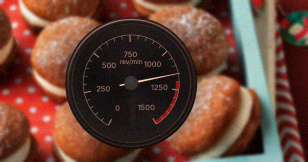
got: 1150 rpm
